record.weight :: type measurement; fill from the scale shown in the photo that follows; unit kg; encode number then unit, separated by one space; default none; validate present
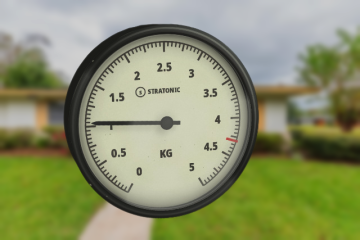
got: 1.05 kg
